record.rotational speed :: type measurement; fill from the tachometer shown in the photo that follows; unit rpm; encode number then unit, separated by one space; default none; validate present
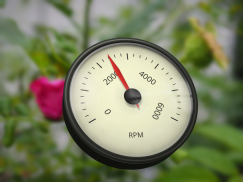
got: 2400 rpm
